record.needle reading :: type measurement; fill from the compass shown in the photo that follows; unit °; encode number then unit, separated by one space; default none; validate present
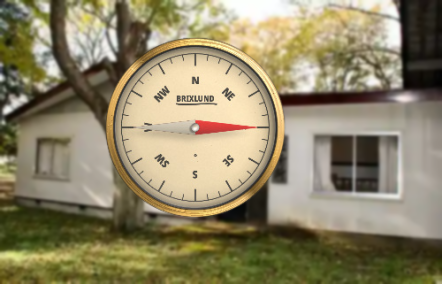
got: 90 °
